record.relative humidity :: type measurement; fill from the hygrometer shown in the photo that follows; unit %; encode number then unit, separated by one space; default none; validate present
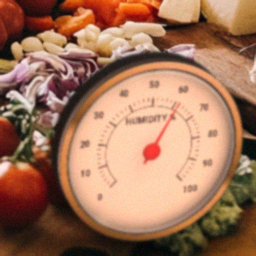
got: 60 %
